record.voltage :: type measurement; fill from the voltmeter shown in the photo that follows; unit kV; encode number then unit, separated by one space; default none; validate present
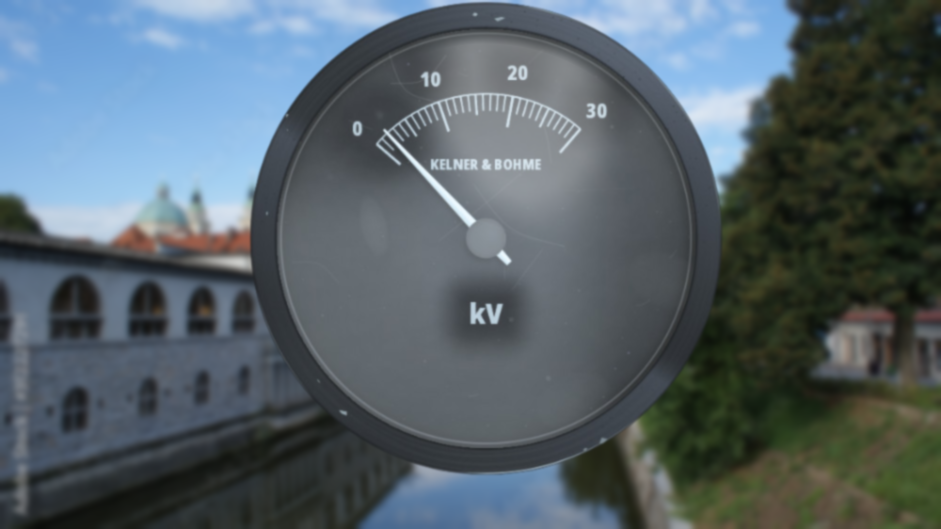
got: 2 kV
